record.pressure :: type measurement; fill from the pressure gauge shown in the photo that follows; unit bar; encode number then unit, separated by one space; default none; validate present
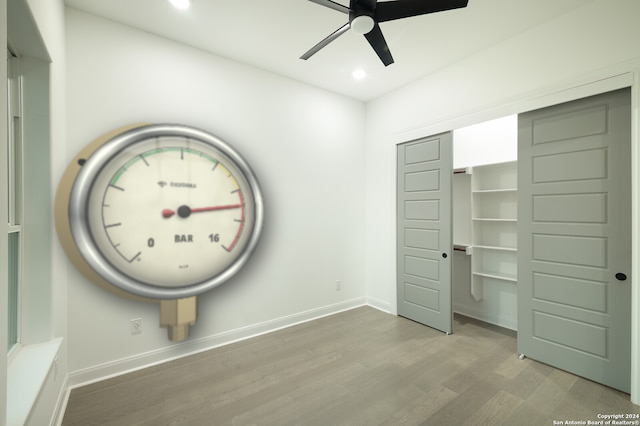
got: 13 bar
